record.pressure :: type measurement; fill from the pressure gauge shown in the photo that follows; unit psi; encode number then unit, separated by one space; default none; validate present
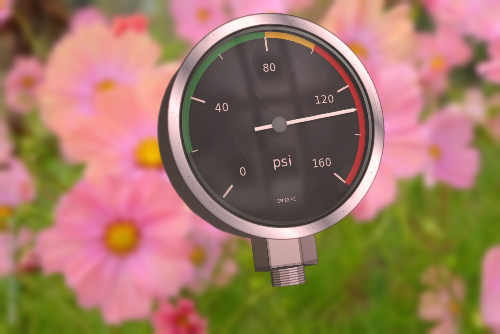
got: 130 psi
